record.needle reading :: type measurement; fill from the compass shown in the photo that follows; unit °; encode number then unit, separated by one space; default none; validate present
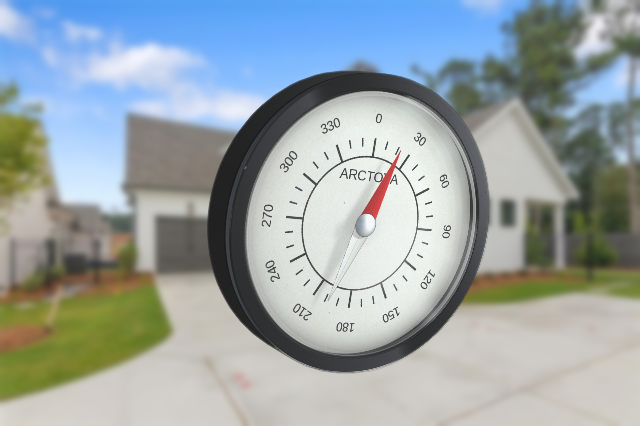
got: 20 °
